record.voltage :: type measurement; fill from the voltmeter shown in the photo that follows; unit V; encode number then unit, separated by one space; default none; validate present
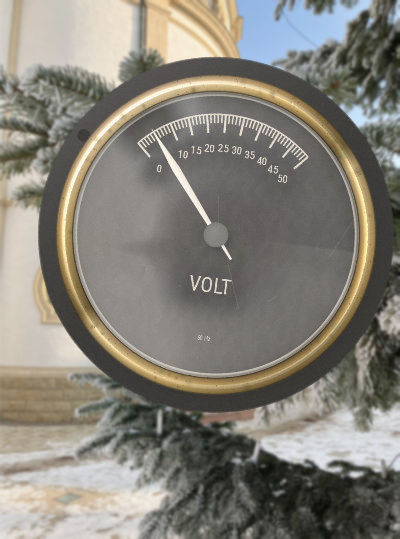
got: 5 V
